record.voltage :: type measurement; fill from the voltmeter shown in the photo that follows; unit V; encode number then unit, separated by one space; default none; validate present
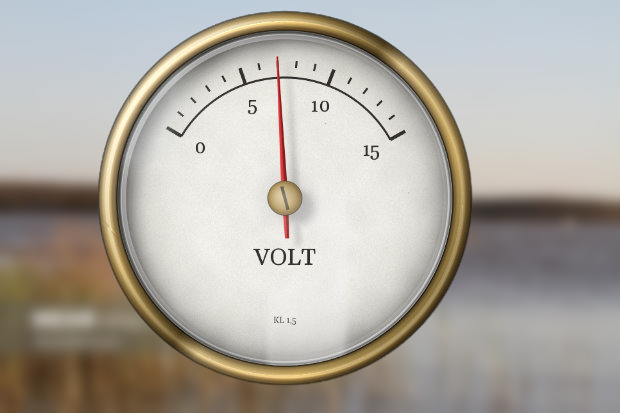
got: 7 V
